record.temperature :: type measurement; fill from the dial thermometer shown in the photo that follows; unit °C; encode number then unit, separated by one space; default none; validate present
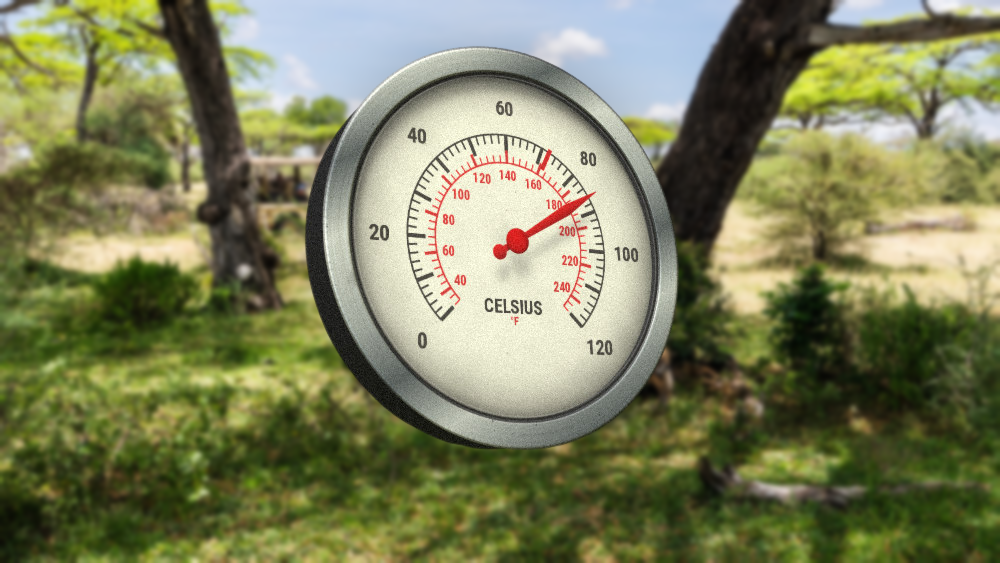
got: 86 °C
